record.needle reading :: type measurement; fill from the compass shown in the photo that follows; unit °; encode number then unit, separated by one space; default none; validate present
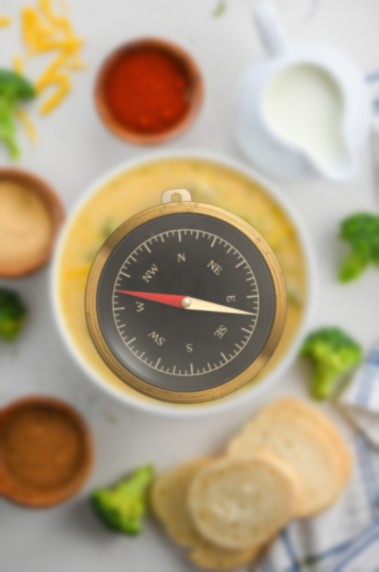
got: 285 °
